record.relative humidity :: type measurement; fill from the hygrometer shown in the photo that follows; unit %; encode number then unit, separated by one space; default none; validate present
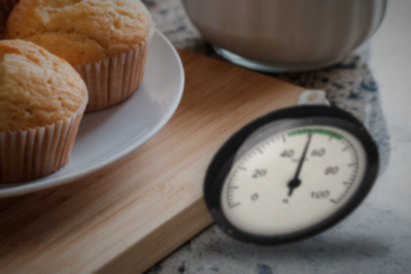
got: 50 %
